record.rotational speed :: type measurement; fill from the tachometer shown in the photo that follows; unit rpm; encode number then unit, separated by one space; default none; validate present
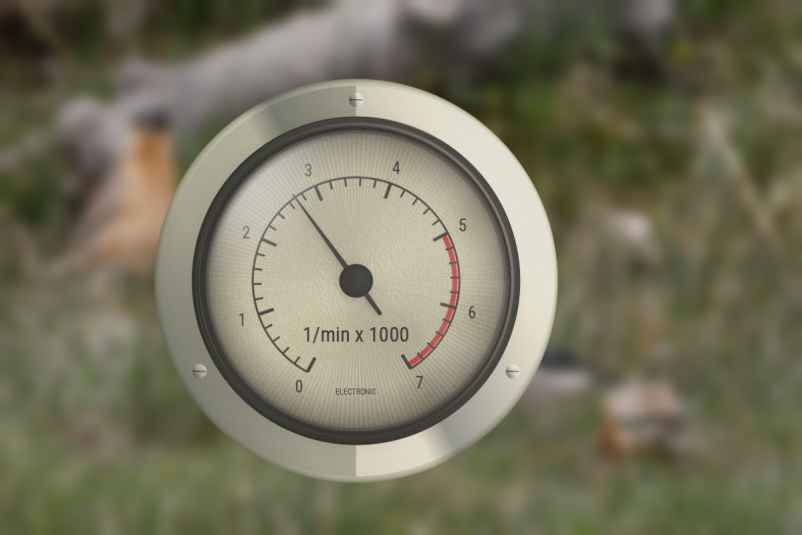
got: 2700 rpm
